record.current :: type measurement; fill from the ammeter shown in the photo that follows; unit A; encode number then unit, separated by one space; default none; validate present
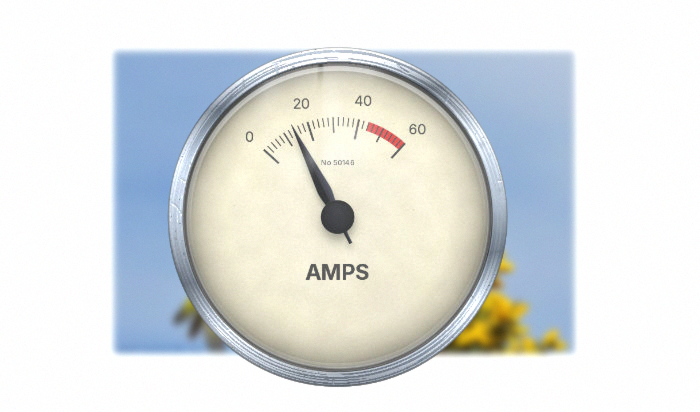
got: 14 A
